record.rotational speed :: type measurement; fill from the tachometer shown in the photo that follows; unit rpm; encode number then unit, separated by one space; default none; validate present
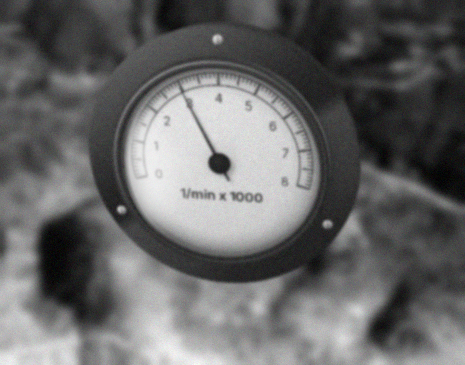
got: 3000 rpm
